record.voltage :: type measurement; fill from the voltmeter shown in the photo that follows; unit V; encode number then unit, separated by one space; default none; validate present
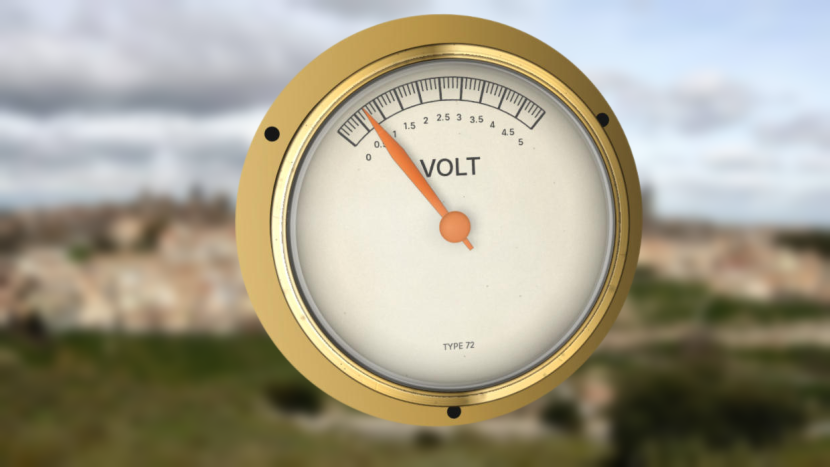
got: 0.7 V
